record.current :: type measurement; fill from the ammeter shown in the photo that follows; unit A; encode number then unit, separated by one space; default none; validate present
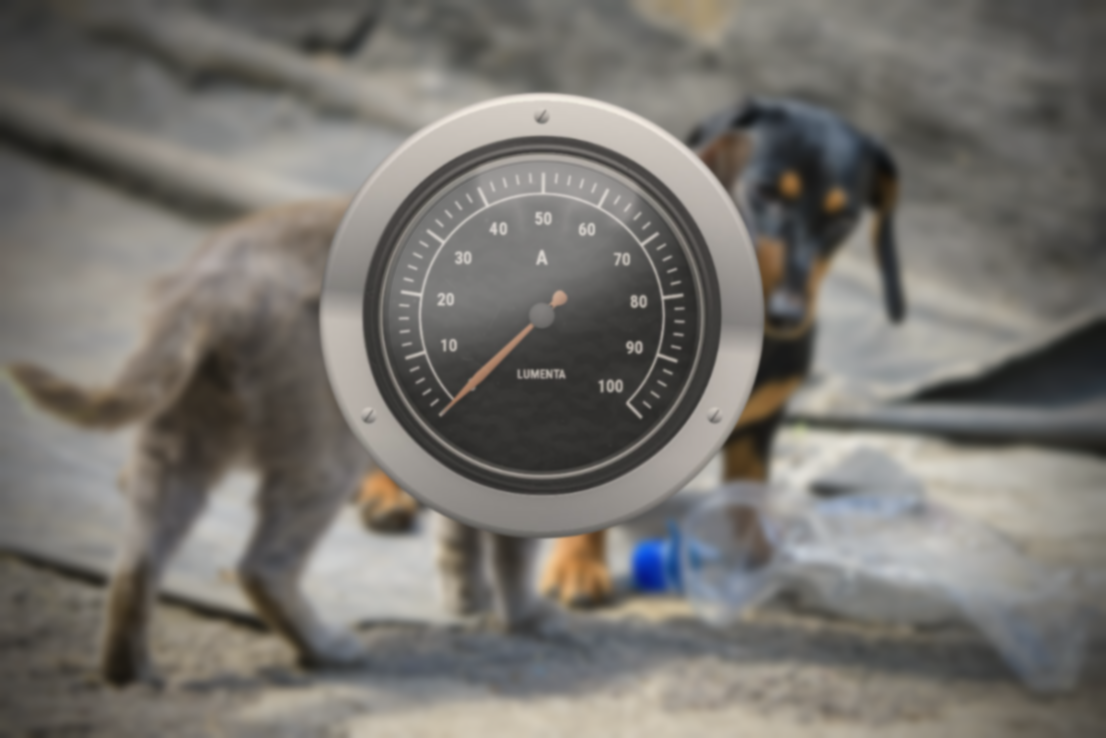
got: 0 A
